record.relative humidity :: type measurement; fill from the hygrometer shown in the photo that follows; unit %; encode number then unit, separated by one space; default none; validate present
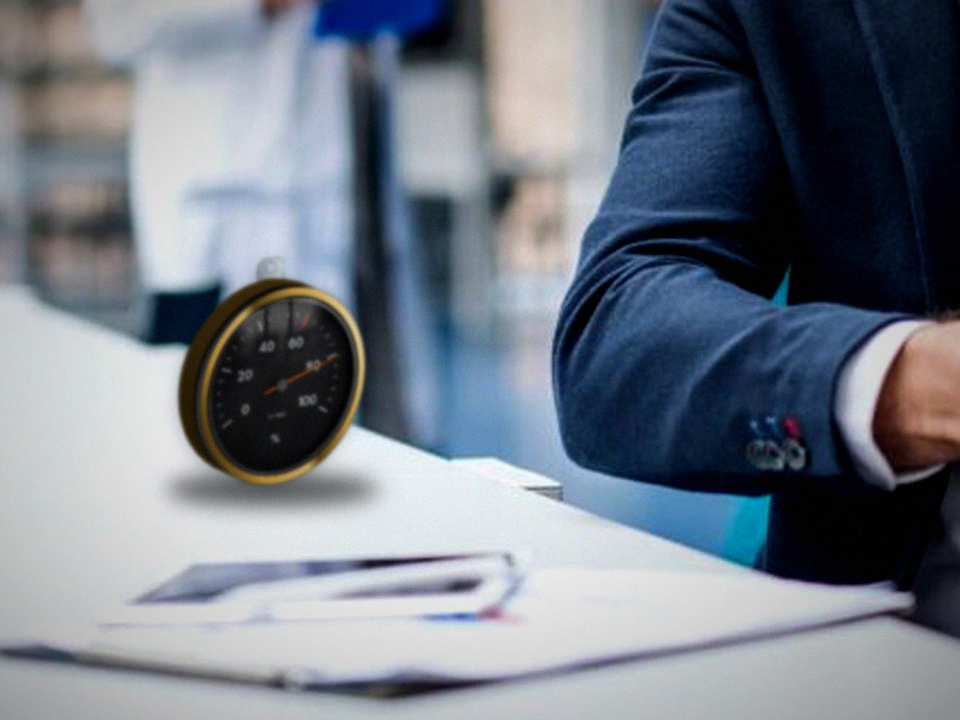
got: 80 %
